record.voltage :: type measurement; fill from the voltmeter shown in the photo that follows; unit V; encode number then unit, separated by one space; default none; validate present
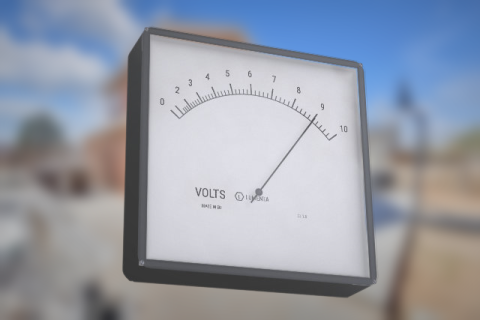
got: 9 V
